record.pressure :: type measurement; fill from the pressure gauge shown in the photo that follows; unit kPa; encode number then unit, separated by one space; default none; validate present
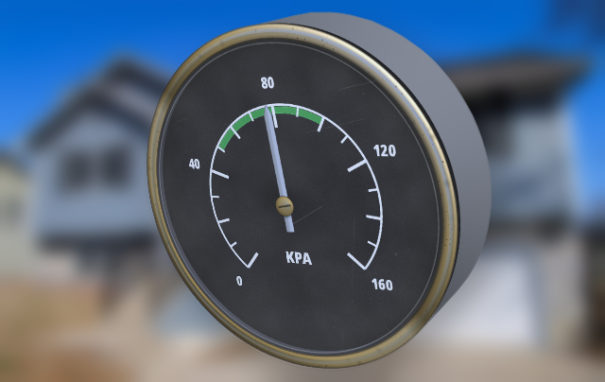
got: 80 kPa
